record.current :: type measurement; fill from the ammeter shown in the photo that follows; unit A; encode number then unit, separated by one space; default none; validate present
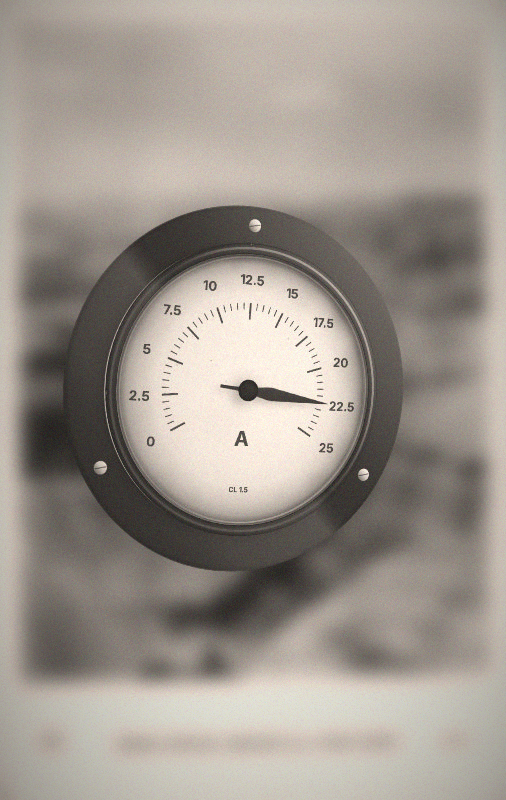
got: 22.5 A
